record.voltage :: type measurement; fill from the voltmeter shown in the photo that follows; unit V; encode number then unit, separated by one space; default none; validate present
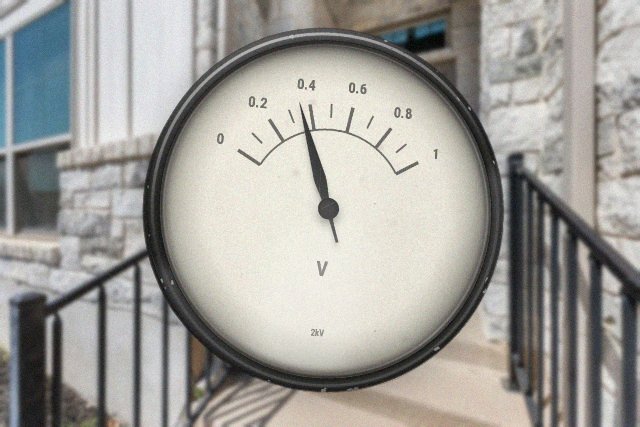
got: 0.35 V
